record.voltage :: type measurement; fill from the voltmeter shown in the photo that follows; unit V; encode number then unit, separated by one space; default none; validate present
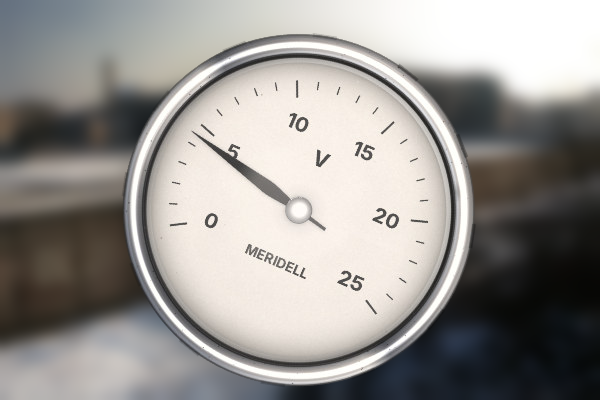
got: 4.5 V
